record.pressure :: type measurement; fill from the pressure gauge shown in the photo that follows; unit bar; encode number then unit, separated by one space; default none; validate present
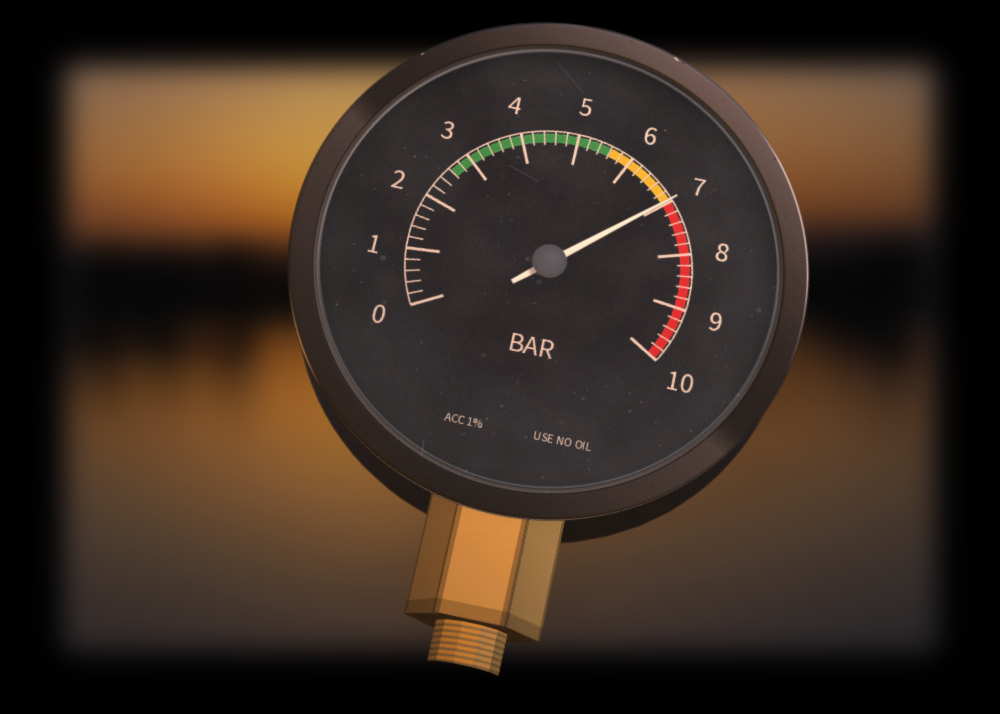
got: 7 bar
